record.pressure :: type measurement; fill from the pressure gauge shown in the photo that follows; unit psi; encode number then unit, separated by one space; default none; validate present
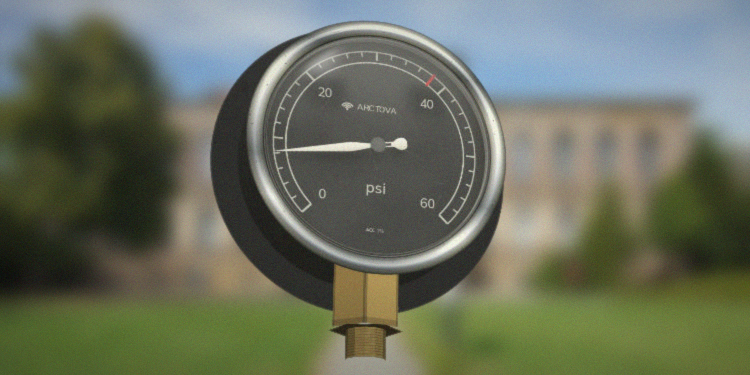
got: 8 psi
